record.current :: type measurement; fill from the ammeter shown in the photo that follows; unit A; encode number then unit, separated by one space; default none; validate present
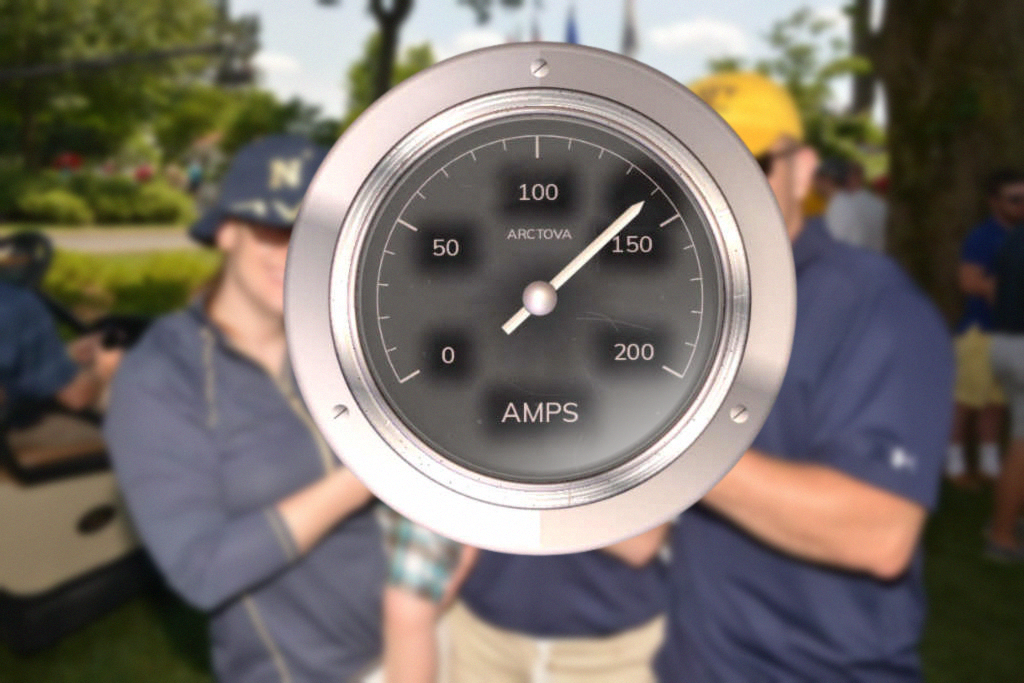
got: 140 A
